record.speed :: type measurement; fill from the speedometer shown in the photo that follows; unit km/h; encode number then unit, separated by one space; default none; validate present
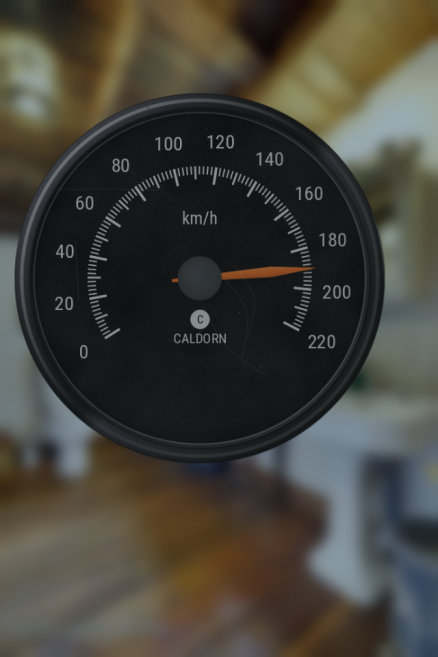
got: 190 km/h
